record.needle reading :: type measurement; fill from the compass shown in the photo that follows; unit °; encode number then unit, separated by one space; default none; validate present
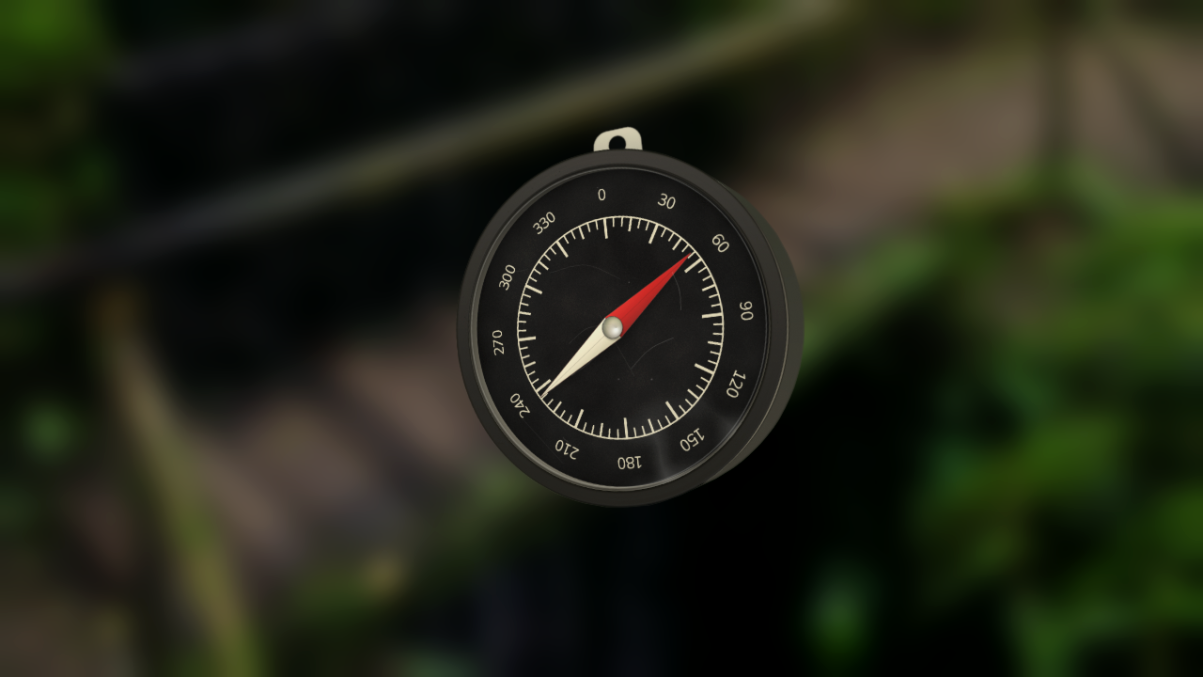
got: 55 °
